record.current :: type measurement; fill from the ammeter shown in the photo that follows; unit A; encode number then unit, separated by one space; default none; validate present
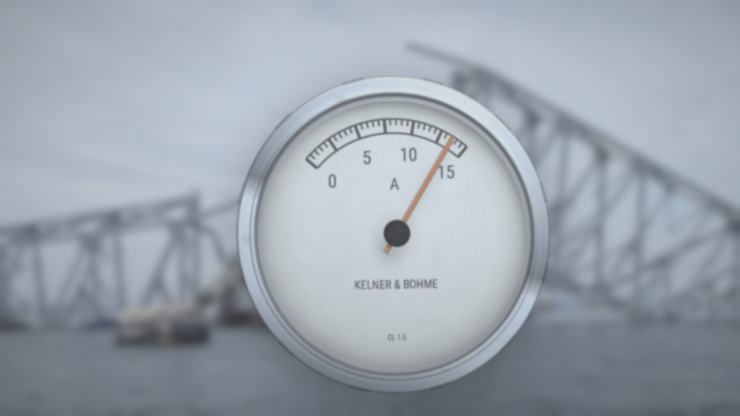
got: 13.5 A
